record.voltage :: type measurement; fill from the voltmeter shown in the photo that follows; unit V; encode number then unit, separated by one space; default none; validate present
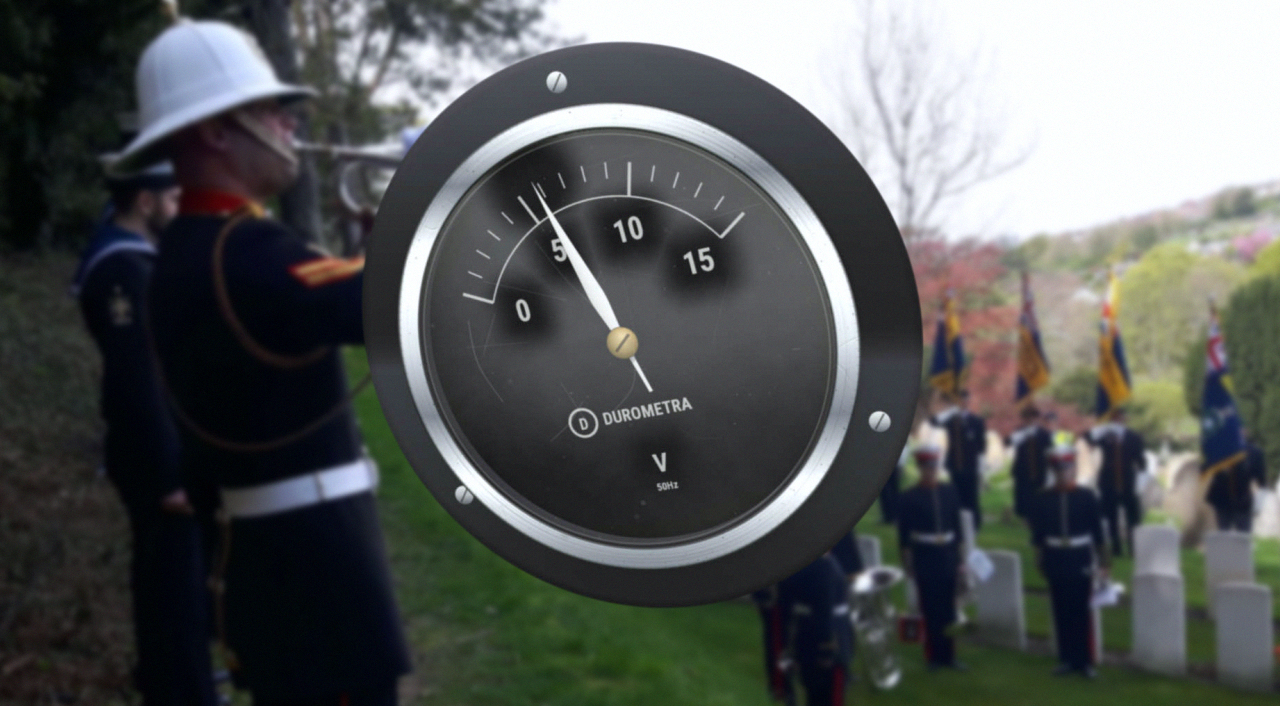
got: 6 V
